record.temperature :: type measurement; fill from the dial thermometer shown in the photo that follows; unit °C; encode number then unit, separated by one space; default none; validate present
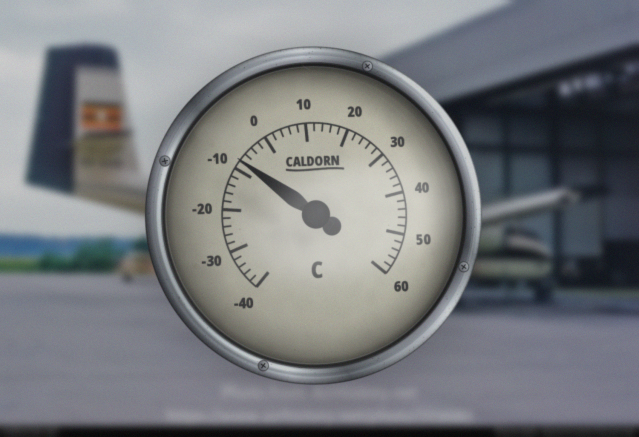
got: -8 °C
